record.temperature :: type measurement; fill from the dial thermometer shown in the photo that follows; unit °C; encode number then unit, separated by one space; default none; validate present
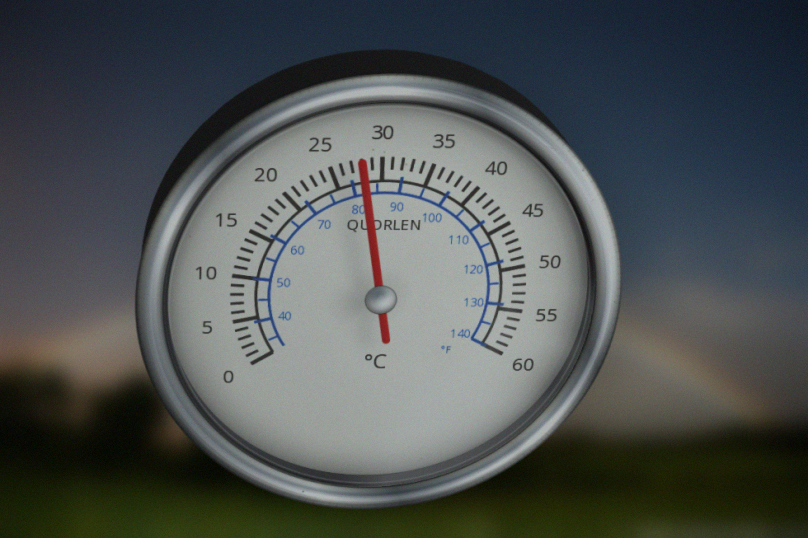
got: 28 °C
